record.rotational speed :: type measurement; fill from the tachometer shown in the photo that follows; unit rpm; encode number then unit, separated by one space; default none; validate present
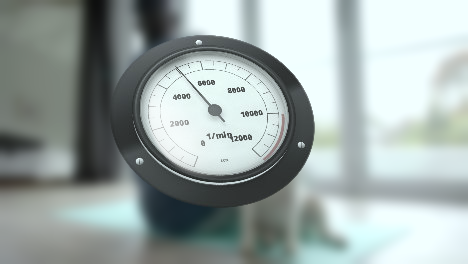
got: 5000 rpm
